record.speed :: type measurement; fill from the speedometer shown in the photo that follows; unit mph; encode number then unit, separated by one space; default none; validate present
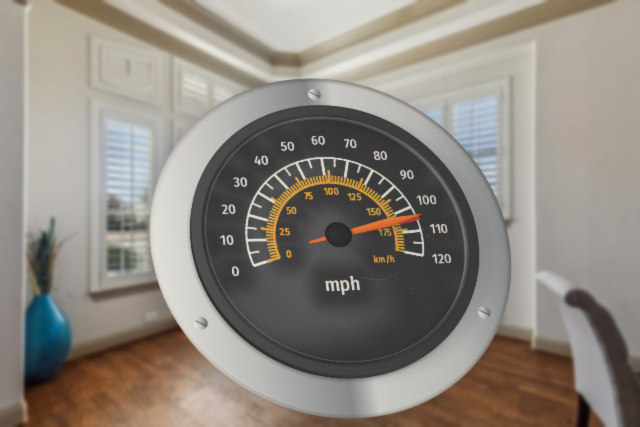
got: 105 mph
